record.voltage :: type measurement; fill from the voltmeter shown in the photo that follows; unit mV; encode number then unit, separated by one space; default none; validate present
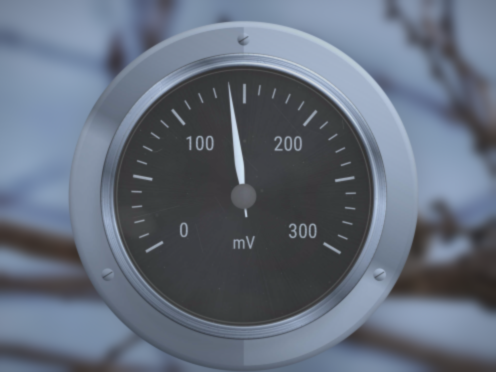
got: 140 mV
